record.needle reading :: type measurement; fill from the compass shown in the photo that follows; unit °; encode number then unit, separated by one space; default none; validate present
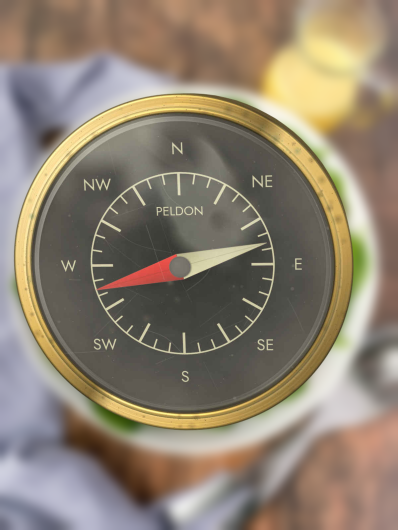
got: 255 °
